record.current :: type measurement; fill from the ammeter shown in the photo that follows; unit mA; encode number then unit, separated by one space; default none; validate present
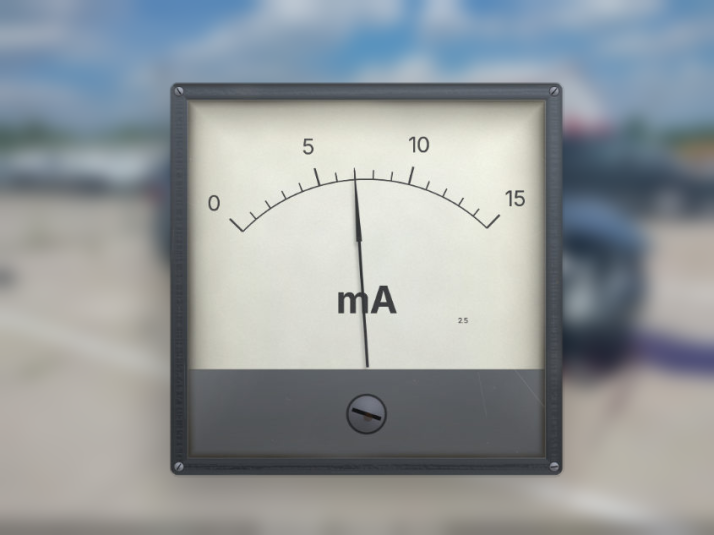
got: 7 mA
